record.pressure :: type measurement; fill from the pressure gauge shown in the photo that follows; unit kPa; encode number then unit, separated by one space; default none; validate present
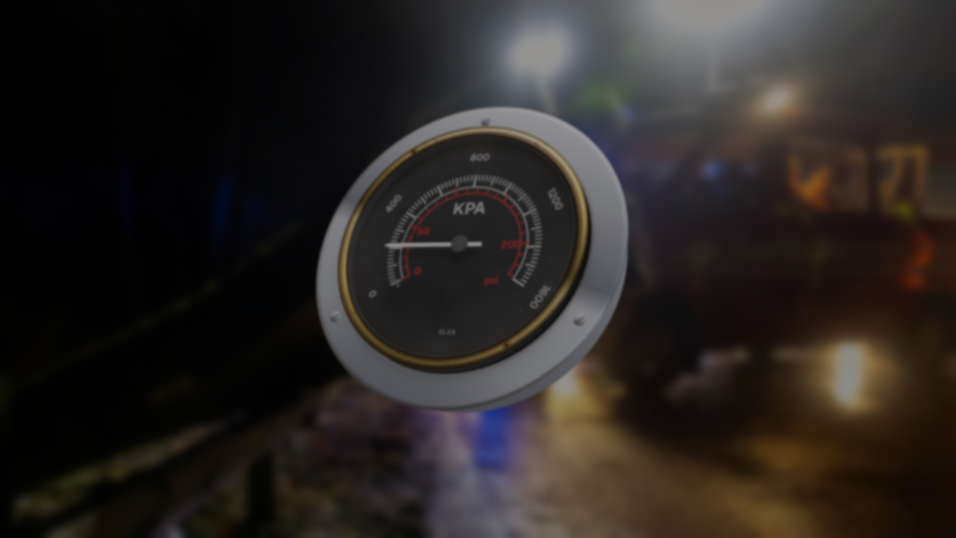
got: 200 kPa
